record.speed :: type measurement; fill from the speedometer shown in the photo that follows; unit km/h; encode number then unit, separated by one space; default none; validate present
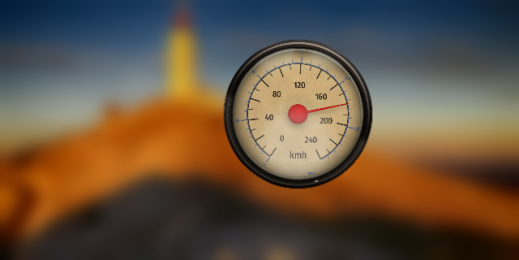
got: 180 km/h
